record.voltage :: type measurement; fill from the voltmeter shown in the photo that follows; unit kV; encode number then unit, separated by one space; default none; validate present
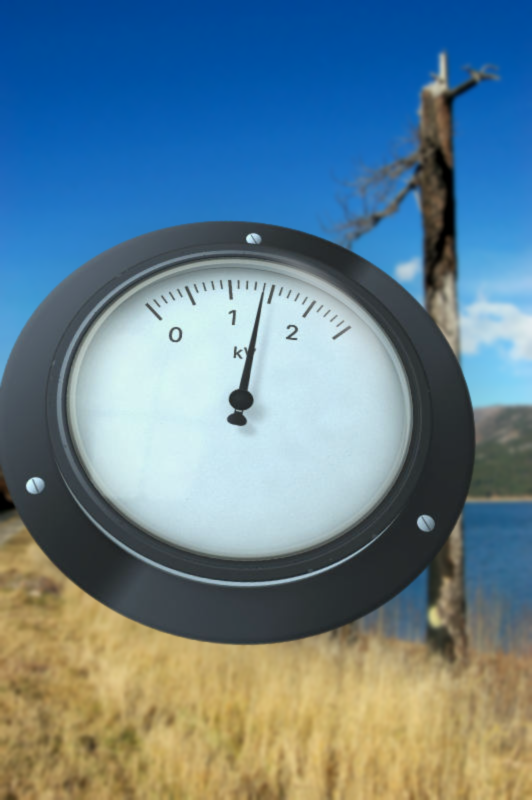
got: 1.4 kV
